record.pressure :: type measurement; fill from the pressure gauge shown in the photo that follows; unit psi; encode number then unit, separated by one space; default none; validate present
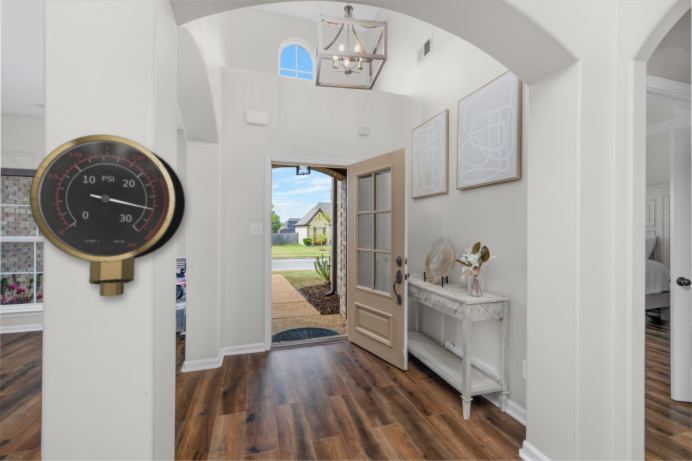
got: 26 psi
